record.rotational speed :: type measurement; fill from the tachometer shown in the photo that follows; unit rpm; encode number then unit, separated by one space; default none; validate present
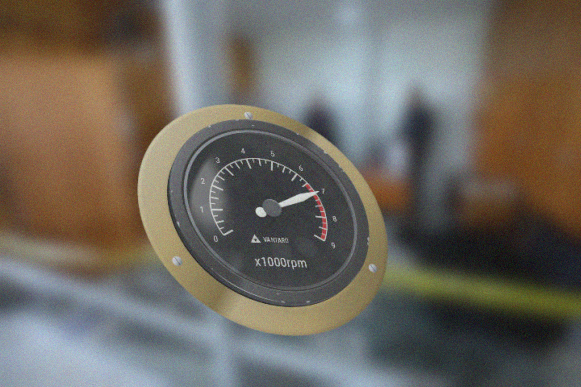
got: 7000 rpm
